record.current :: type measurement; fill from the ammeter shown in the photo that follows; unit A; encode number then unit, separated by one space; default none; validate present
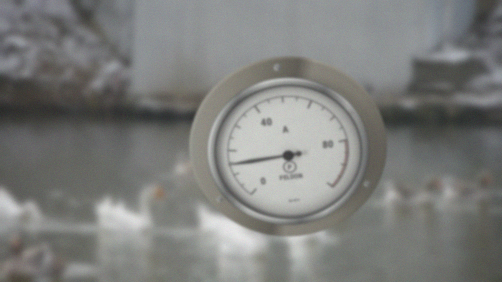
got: 15 A
